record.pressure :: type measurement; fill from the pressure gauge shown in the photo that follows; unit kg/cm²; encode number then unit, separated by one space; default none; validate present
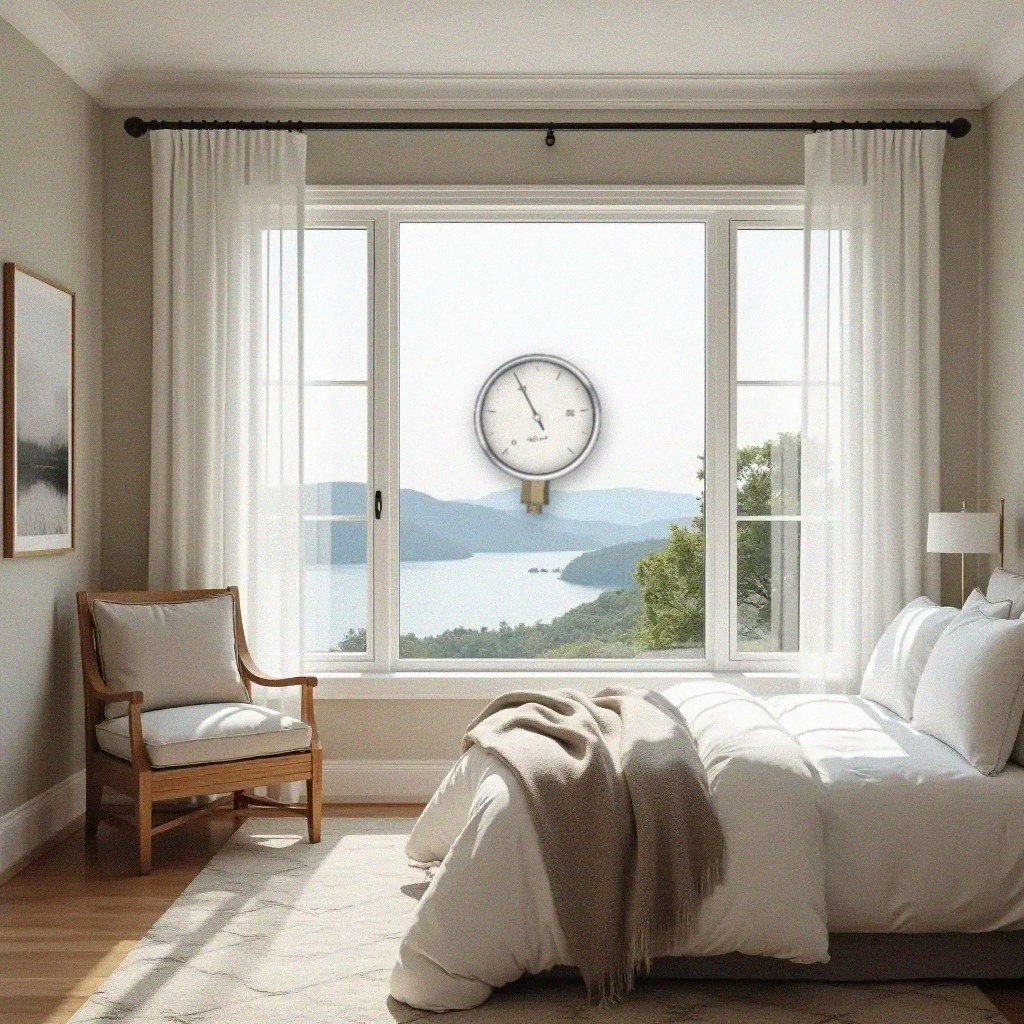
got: 40 kg/cm²
